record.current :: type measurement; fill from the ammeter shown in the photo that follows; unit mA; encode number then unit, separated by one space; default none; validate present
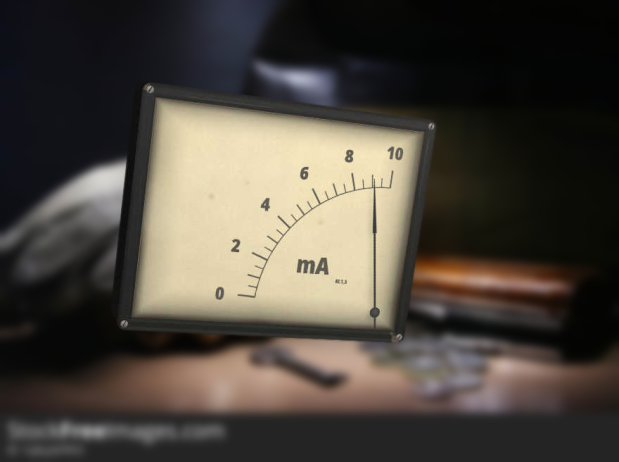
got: 9 mA
